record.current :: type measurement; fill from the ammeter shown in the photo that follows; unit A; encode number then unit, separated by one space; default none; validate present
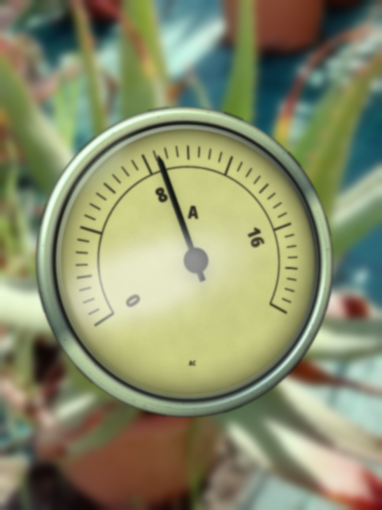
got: 8.5 A
